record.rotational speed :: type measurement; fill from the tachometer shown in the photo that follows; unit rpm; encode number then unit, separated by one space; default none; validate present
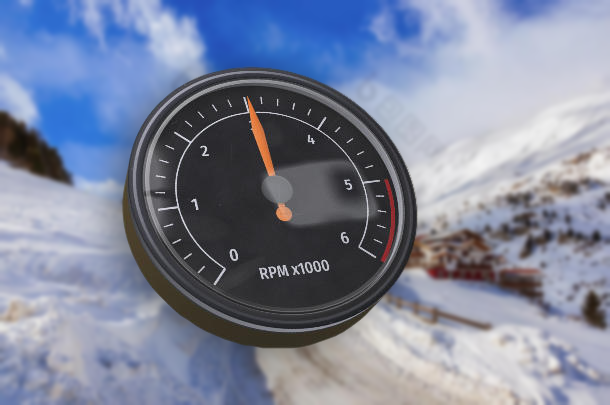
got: 3000 rpm
